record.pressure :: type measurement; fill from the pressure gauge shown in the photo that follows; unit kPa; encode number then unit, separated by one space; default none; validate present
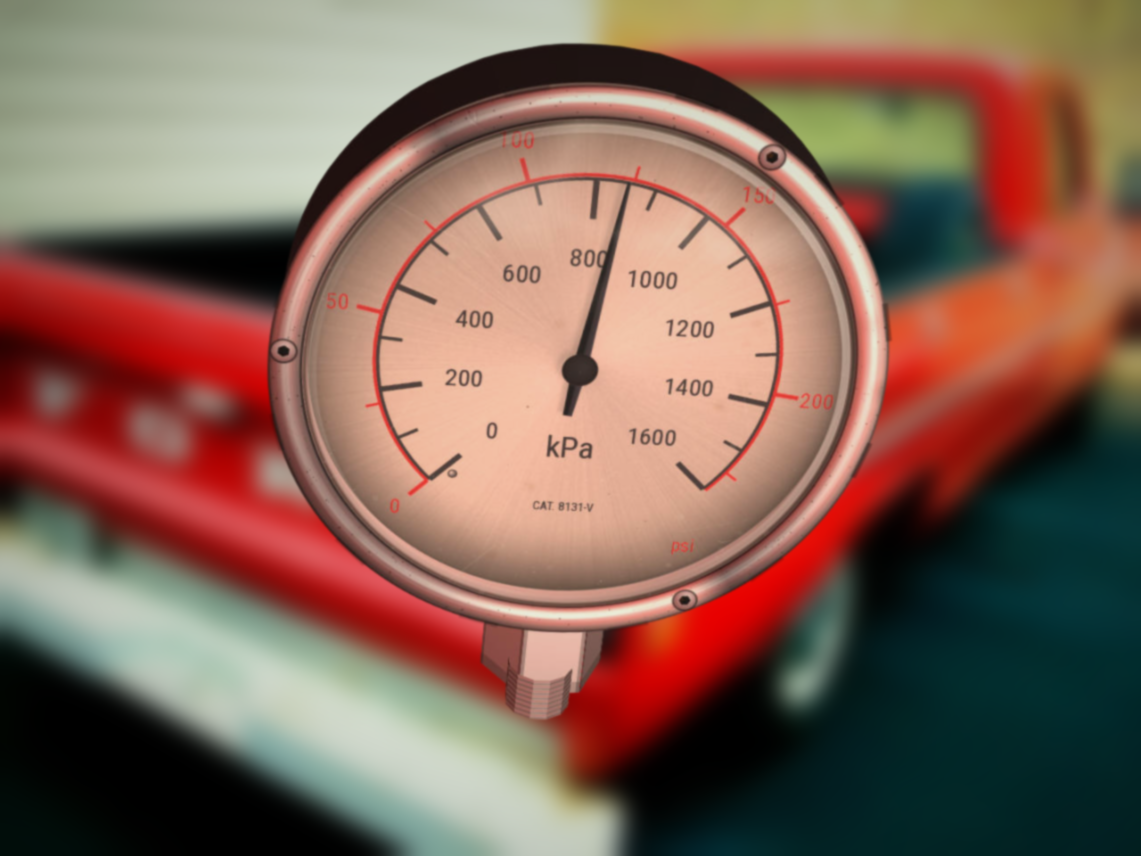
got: 850 kPa
